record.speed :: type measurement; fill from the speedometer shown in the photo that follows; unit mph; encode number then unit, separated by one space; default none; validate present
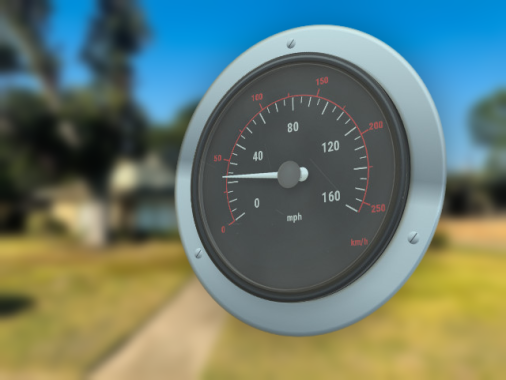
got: 22.5 mph
